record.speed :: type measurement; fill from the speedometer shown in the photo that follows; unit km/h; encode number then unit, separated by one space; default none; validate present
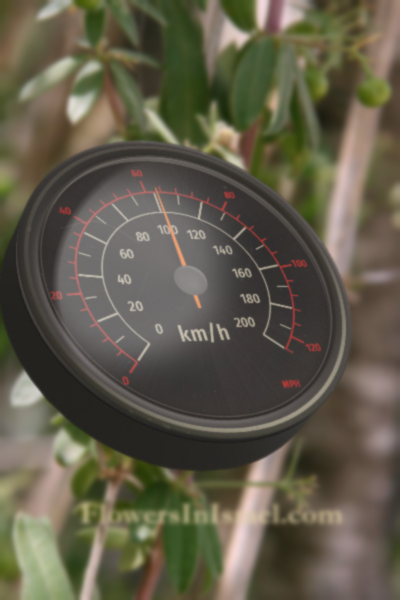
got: 100 km/h
